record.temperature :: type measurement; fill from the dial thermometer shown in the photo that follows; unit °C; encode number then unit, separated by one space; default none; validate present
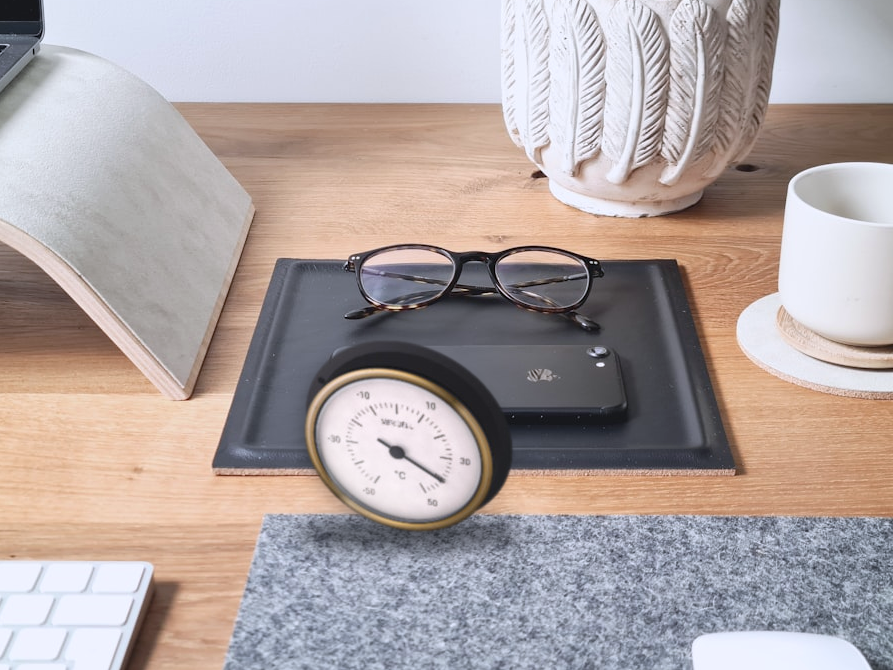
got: 40 °C
